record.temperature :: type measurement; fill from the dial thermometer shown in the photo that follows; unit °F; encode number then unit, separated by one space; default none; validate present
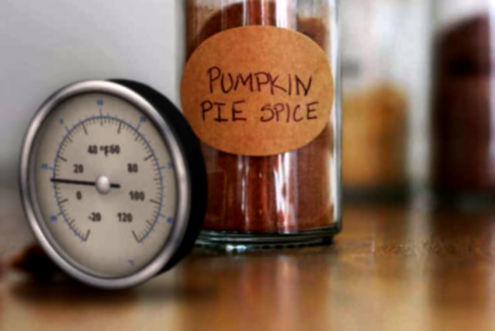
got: 10 °F
